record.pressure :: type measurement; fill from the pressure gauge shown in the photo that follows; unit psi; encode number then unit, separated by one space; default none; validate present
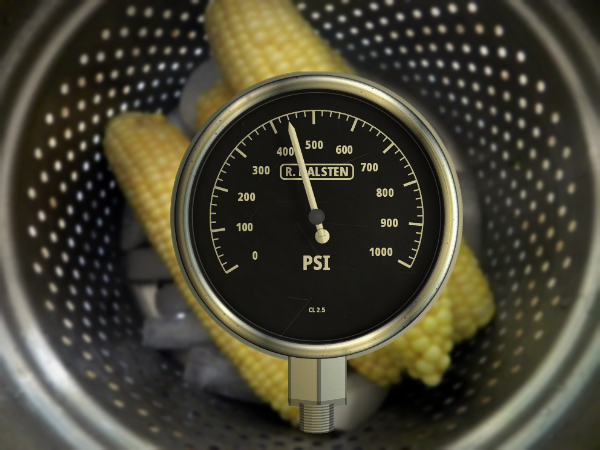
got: 440 psi
